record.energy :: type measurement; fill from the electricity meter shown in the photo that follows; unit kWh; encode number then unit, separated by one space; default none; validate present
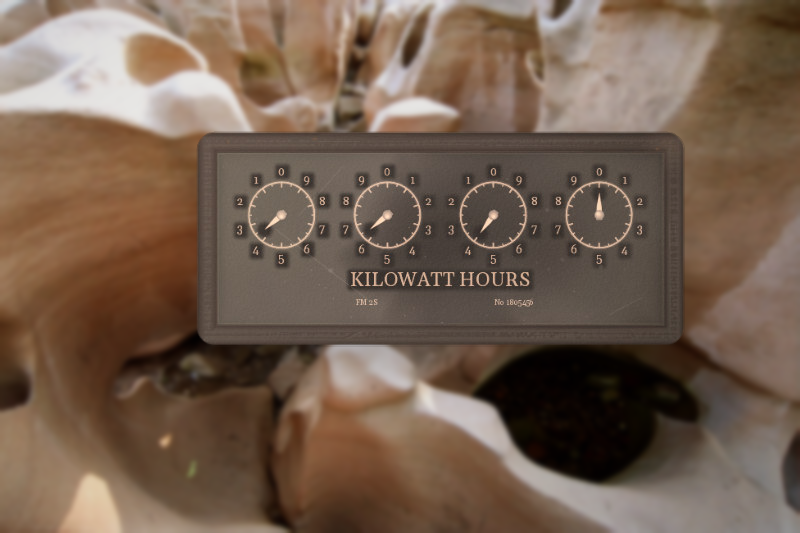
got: 3640 kWh
